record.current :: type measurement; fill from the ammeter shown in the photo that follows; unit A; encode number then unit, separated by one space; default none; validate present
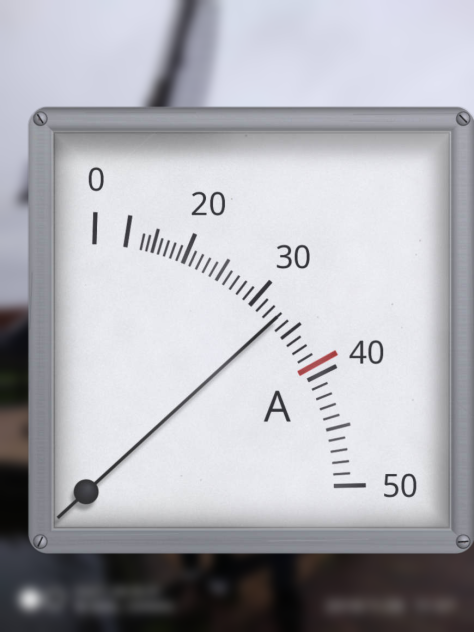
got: 33 A
